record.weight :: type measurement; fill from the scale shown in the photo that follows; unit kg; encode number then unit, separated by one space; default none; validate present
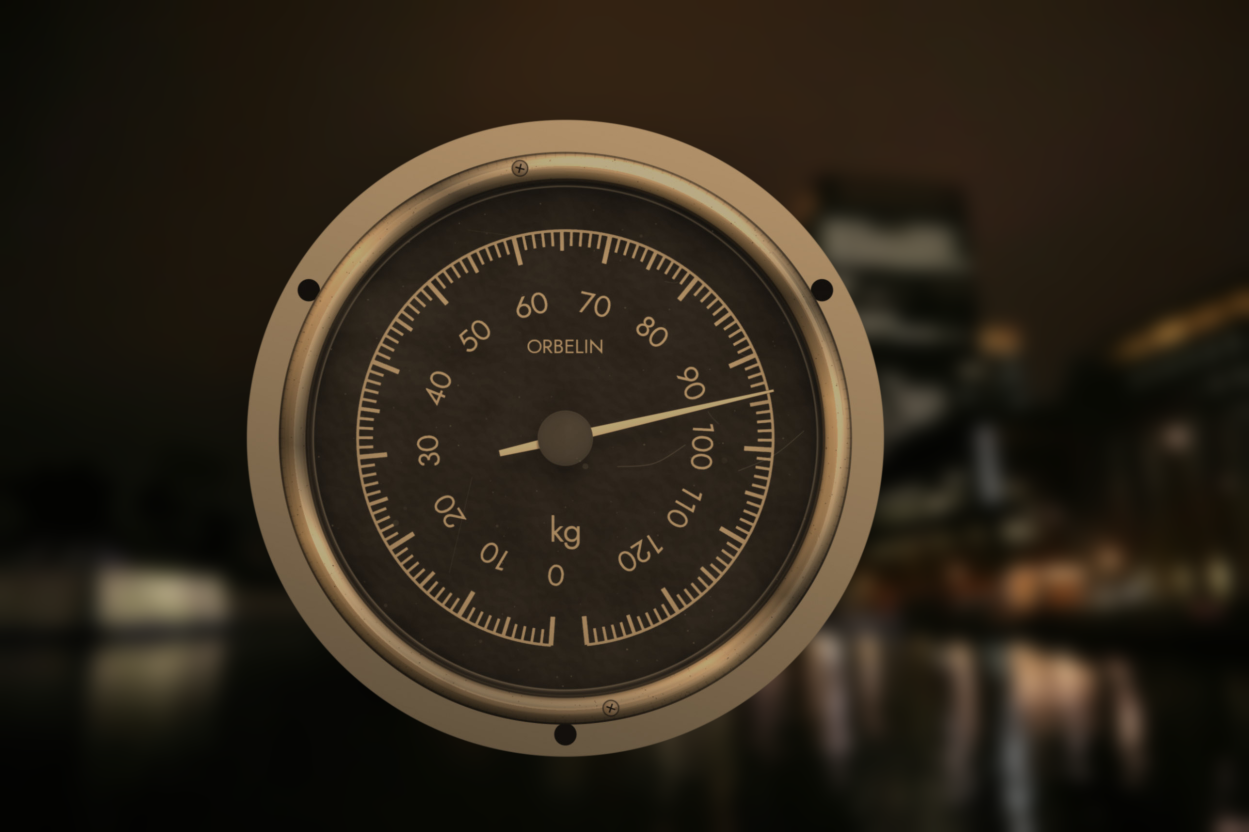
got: 94 kg
